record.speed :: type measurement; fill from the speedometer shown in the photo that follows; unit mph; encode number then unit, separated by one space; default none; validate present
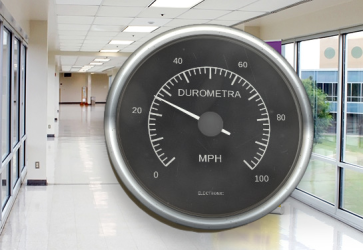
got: 26 mph
